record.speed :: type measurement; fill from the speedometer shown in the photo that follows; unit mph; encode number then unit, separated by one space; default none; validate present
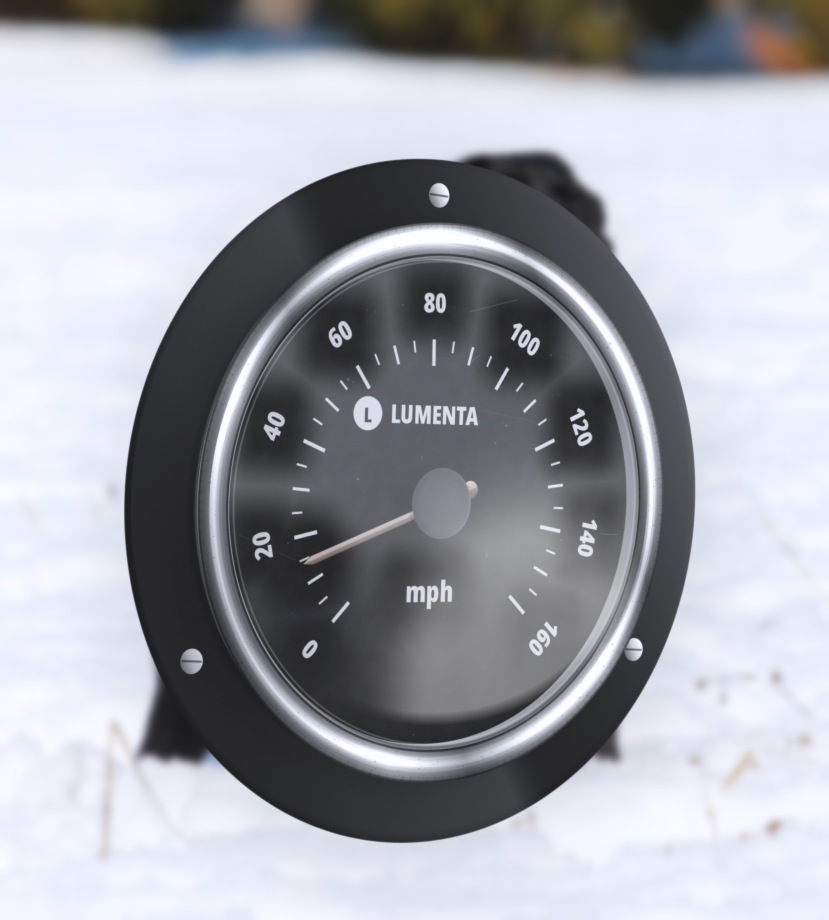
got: 15 mph
